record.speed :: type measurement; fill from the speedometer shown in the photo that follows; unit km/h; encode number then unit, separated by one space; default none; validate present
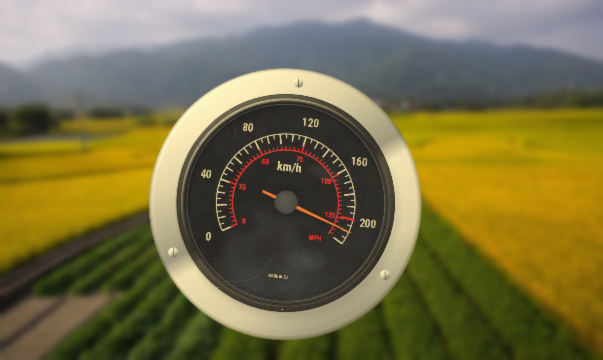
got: 210 km/h
